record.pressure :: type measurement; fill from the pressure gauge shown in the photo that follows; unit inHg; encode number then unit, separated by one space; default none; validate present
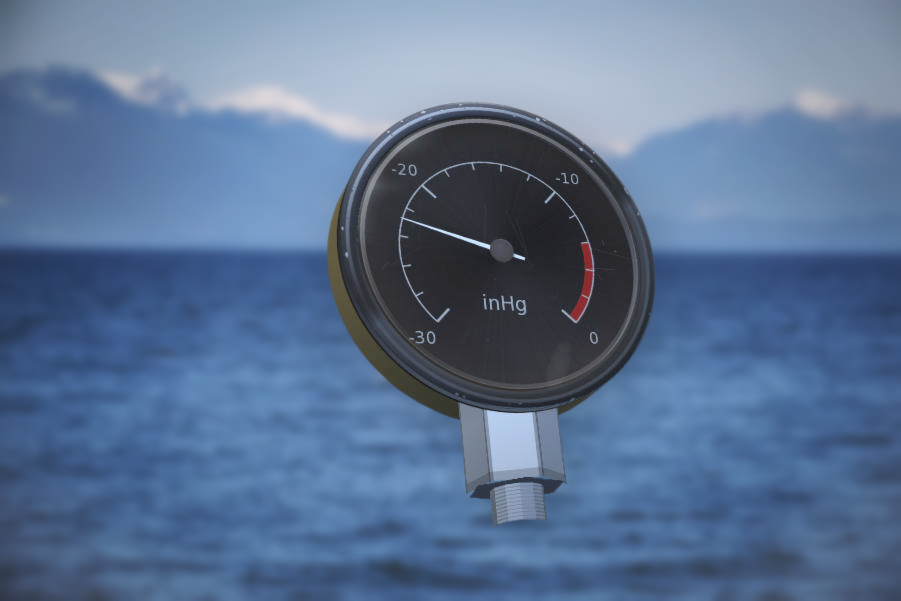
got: -23 inHg
